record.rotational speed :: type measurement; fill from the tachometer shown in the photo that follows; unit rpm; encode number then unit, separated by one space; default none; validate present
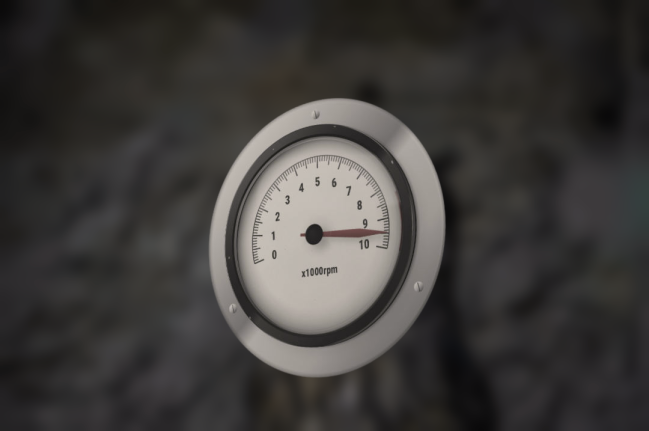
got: 9500 rpm
